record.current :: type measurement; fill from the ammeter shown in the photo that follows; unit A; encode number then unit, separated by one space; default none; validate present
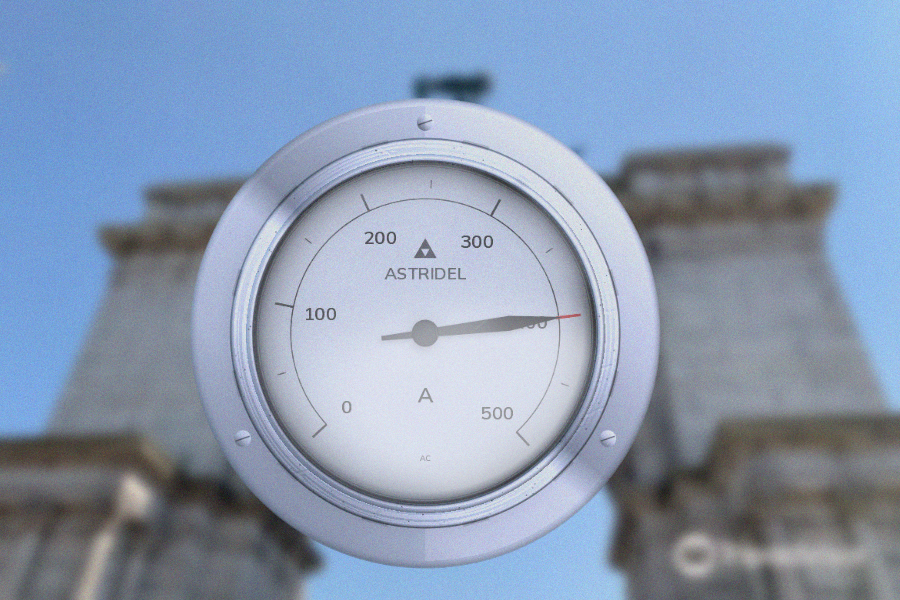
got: 400 A
